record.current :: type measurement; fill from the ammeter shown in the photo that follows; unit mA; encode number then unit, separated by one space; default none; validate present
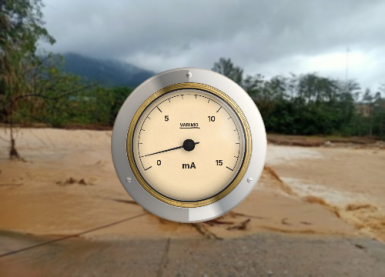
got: 1 mA
